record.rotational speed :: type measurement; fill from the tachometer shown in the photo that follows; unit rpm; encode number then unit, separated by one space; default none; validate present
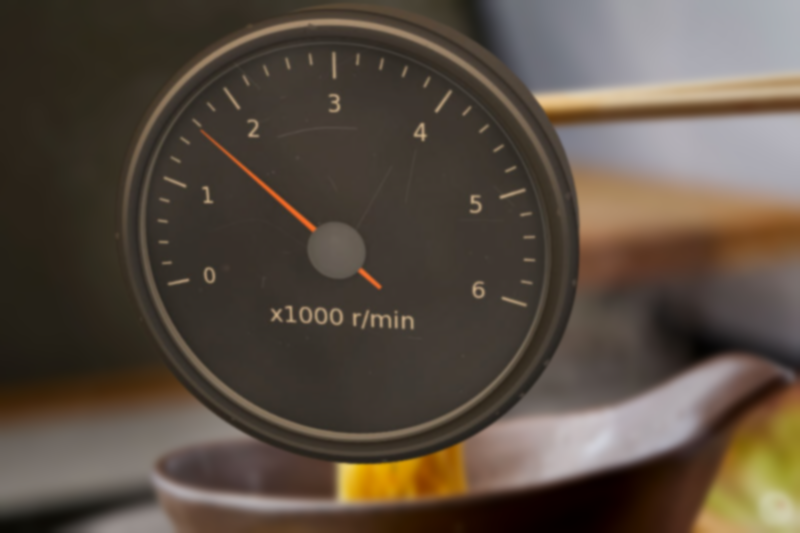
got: 1600 rpm
